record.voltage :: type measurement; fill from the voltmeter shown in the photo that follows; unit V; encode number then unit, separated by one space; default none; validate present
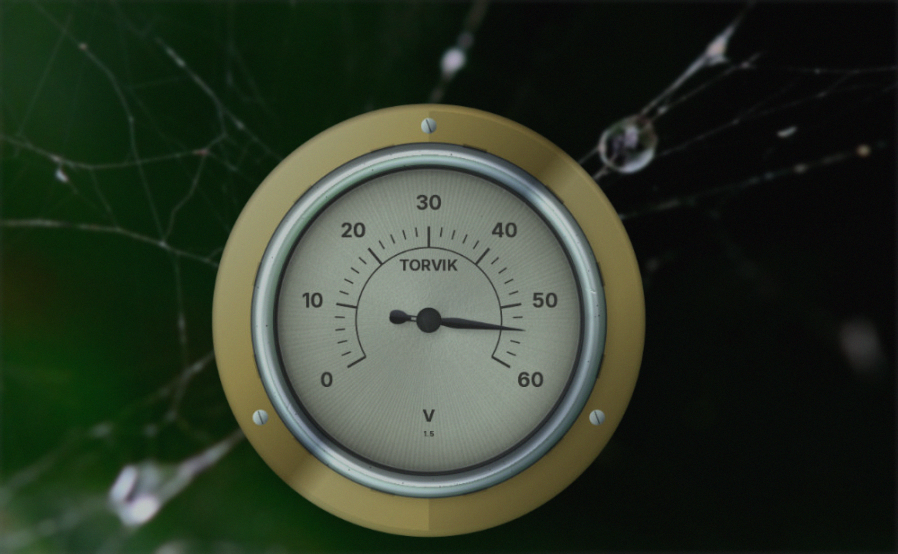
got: 54 V
